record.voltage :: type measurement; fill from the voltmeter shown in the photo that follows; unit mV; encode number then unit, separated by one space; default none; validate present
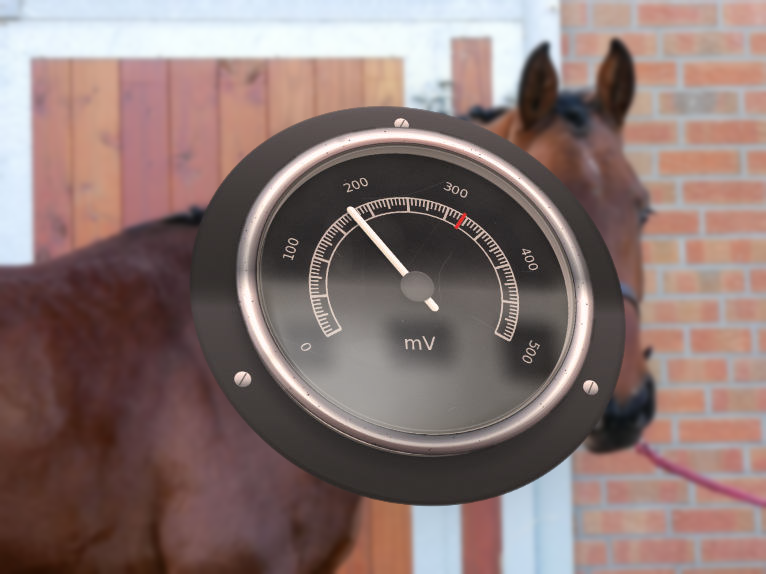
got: 175 mV
